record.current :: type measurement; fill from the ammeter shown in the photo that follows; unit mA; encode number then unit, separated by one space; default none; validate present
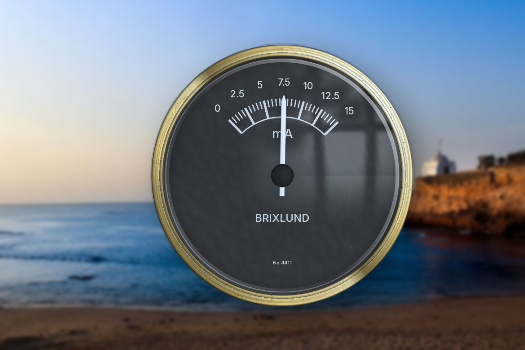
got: 7.5 mA
